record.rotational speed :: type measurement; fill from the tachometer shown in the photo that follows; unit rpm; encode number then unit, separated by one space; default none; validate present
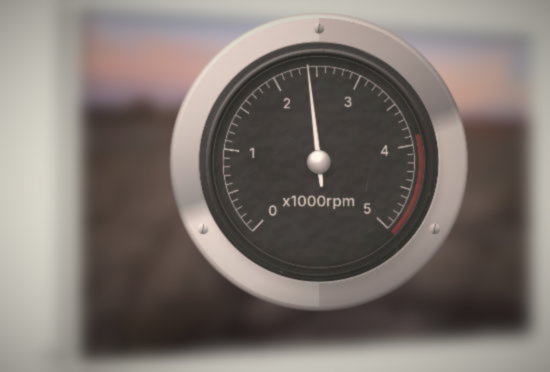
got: 2400 rpm
